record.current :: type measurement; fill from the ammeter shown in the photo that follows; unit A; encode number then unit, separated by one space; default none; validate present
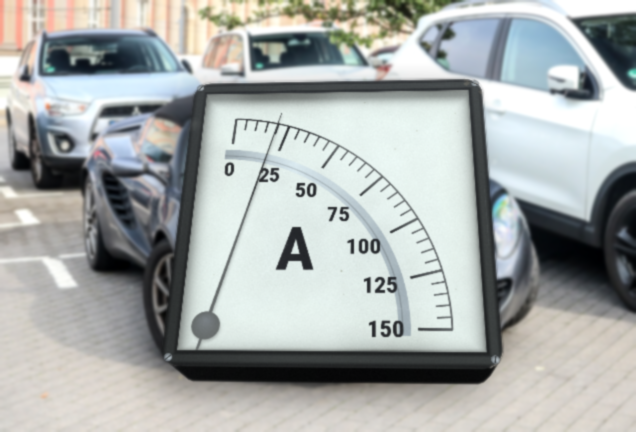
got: 20 A
